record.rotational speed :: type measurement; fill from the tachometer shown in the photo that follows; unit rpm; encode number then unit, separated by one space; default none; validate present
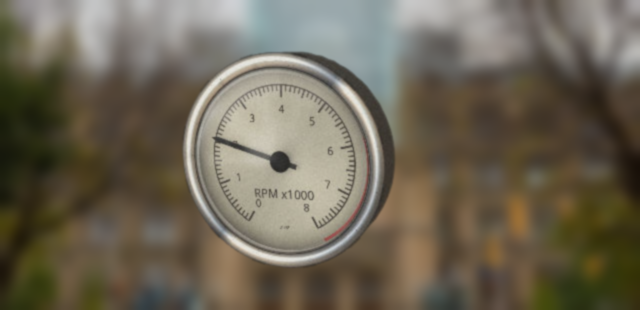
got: 2000 rpm
